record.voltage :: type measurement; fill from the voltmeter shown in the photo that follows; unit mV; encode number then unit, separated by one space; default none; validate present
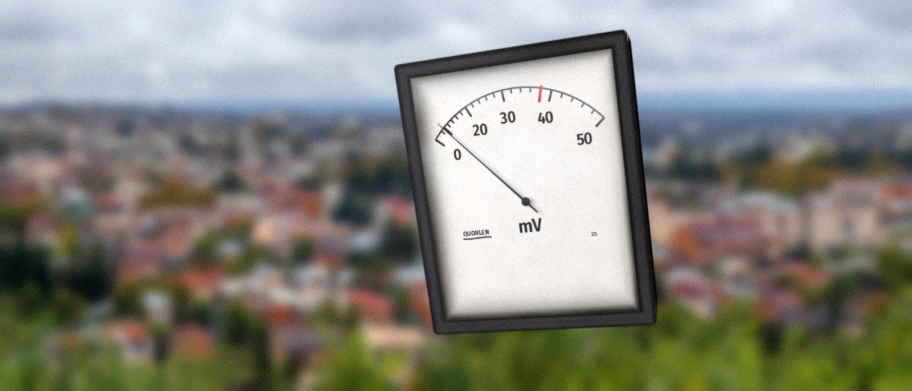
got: 10 mV
